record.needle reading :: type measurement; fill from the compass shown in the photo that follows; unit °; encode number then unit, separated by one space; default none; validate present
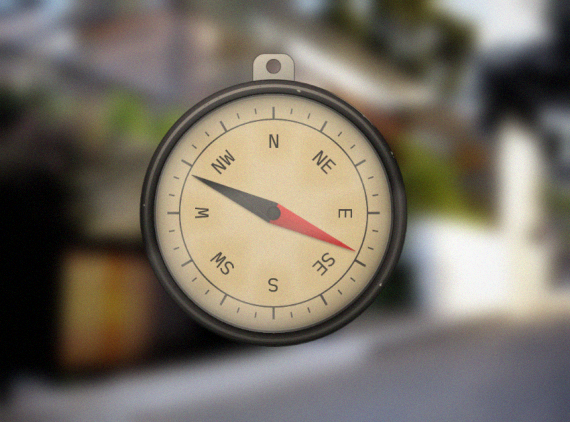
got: 115 °
